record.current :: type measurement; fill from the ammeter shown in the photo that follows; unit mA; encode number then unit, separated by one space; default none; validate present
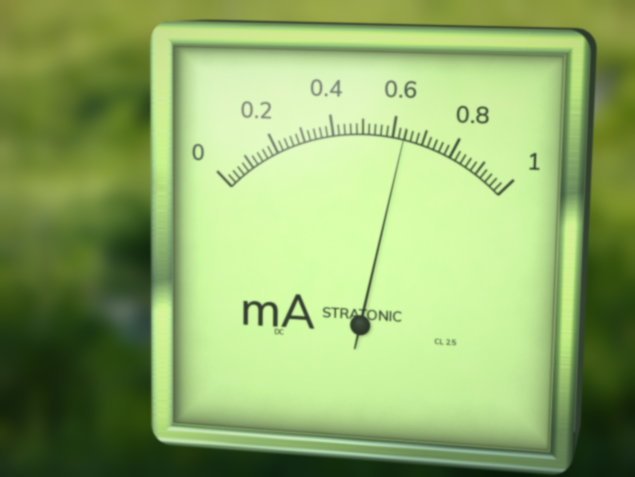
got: 0.64 mA
